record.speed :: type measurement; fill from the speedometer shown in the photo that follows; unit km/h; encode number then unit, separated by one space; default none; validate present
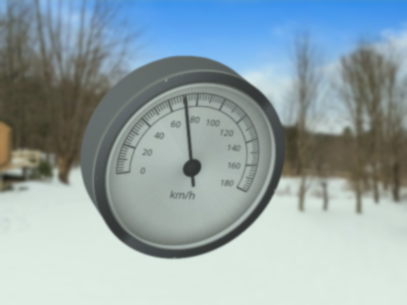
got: 70 km/h
